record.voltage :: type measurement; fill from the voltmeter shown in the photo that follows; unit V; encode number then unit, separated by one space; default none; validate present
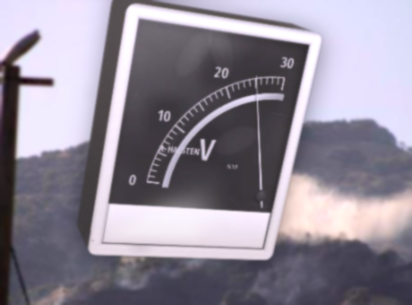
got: 25 V
